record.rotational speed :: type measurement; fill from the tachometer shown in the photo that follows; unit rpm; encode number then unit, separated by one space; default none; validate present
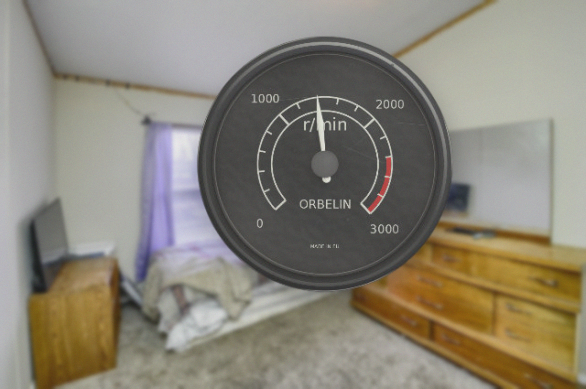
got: 1400 rpm
